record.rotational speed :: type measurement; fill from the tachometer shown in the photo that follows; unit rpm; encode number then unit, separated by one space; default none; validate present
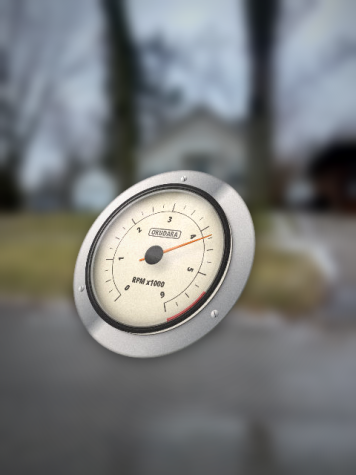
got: 4250 rpm
